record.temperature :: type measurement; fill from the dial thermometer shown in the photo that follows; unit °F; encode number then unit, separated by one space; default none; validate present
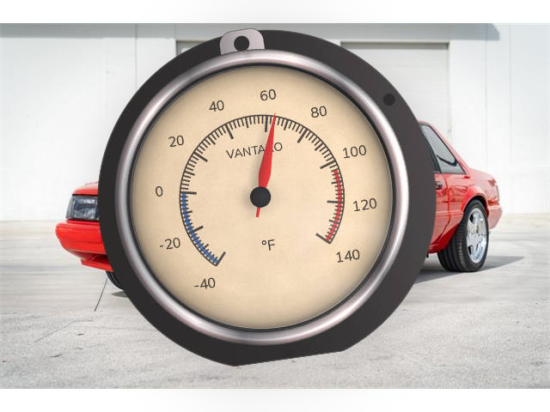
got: 64 °F
